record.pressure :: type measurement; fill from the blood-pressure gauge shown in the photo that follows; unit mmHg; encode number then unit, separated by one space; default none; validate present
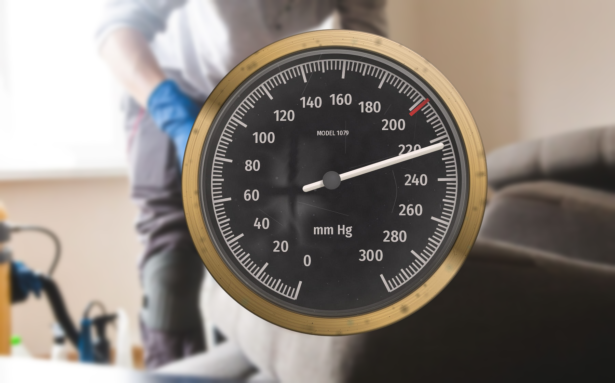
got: 224 mmHg
